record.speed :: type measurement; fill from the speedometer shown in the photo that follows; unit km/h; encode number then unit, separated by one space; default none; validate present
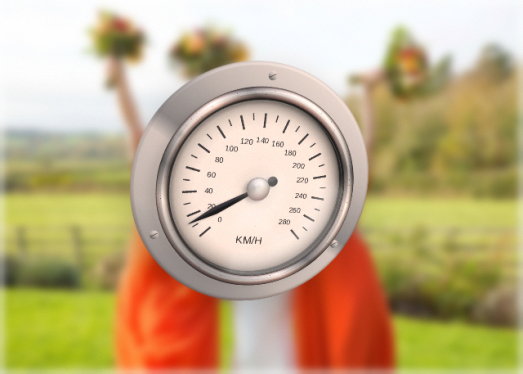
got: 15 km/h
